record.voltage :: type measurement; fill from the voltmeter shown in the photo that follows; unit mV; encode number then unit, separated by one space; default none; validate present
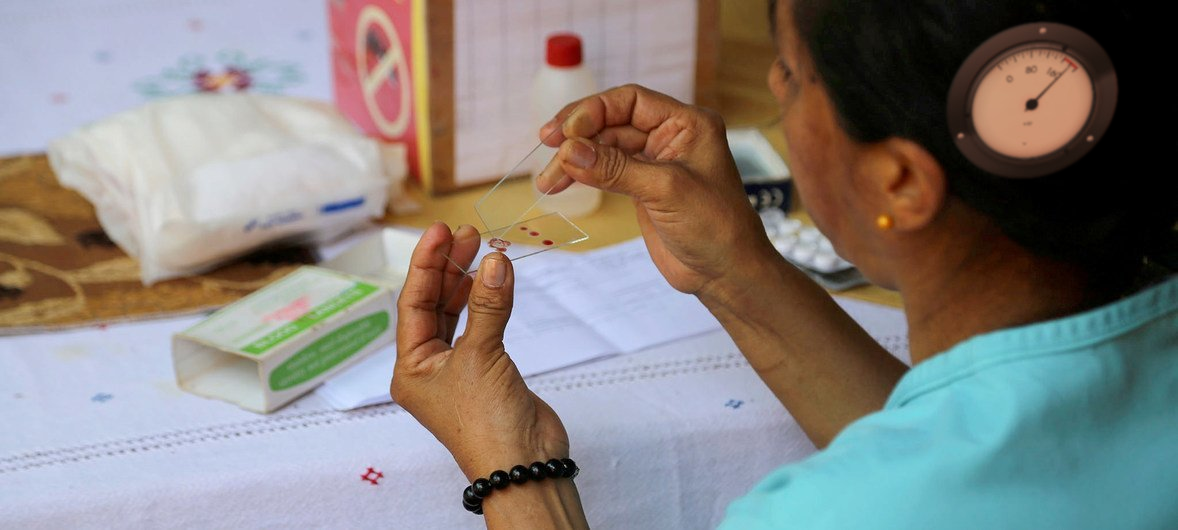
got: 180 mV
